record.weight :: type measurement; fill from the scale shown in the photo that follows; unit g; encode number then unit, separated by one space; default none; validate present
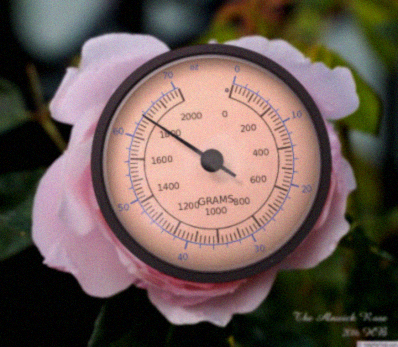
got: 1800 g
